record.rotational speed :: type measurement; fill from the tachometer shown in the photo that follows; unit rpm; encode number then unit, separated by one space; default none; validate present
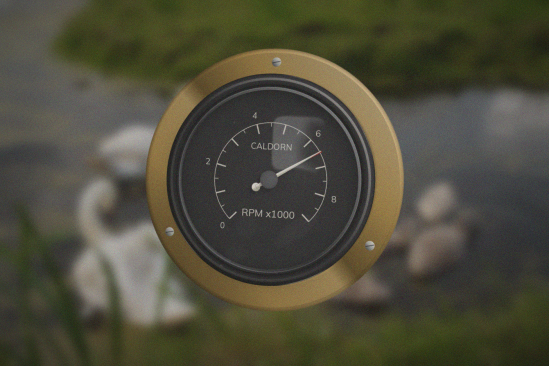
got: 6500 rpm
